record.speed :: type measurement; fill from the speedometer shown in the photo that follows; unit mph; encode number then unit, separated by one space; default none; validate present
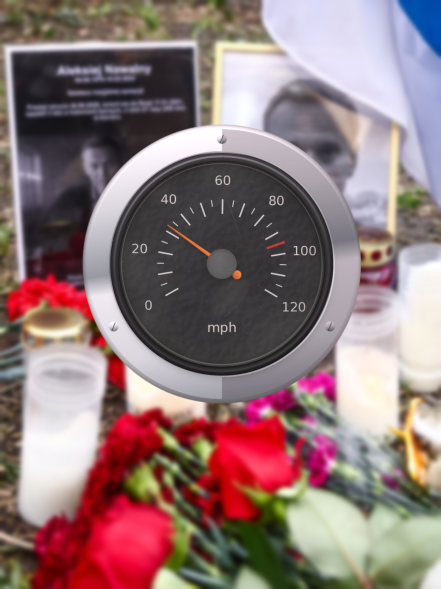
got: 32.5 mph
